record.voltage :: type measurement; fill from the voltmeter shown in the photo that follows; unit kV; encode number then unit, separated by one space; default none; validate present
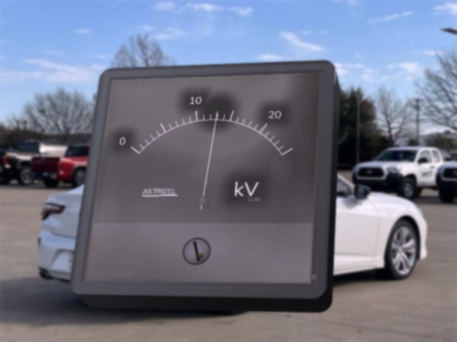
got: 13 kV
